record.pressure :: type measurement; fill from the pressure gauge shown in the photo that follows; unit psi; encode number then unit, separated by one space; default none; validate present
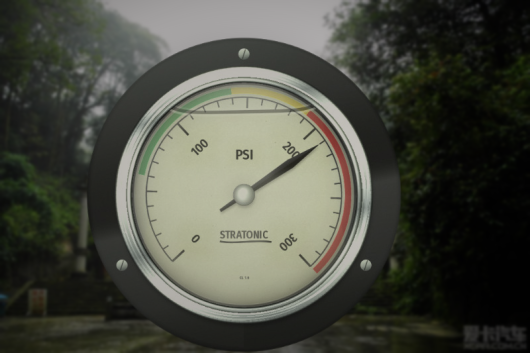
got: 210 psi
